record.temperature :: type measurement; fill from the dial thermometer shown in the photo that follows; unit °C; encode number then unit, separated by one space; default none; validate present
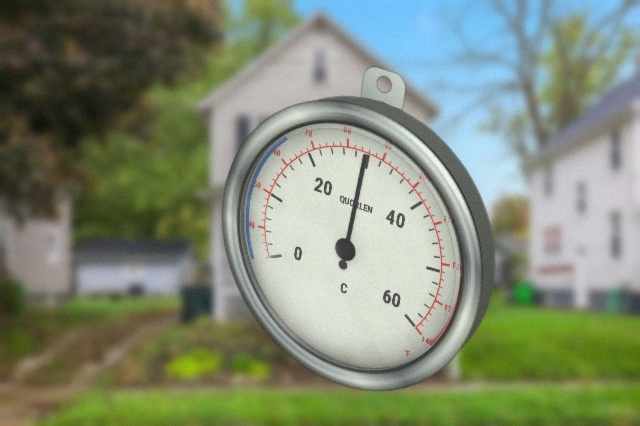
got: 30 °C
